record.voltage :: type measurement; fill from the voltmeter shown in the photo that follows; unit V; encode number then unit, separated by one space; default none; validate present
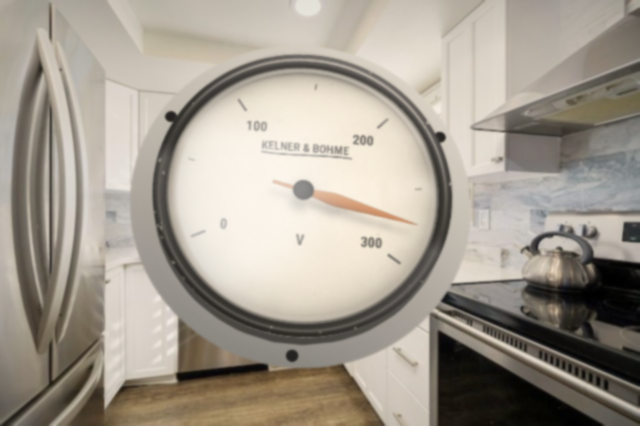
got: 275 V
